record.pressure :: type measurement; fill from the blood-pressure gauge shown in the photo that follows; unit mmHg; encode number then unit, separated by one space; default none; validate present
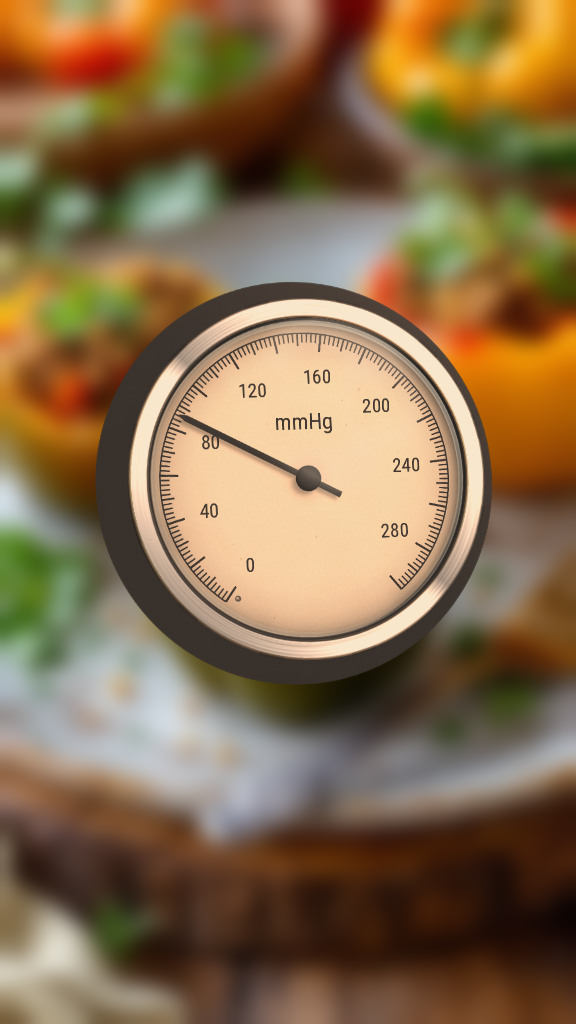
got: 86 mmHg
